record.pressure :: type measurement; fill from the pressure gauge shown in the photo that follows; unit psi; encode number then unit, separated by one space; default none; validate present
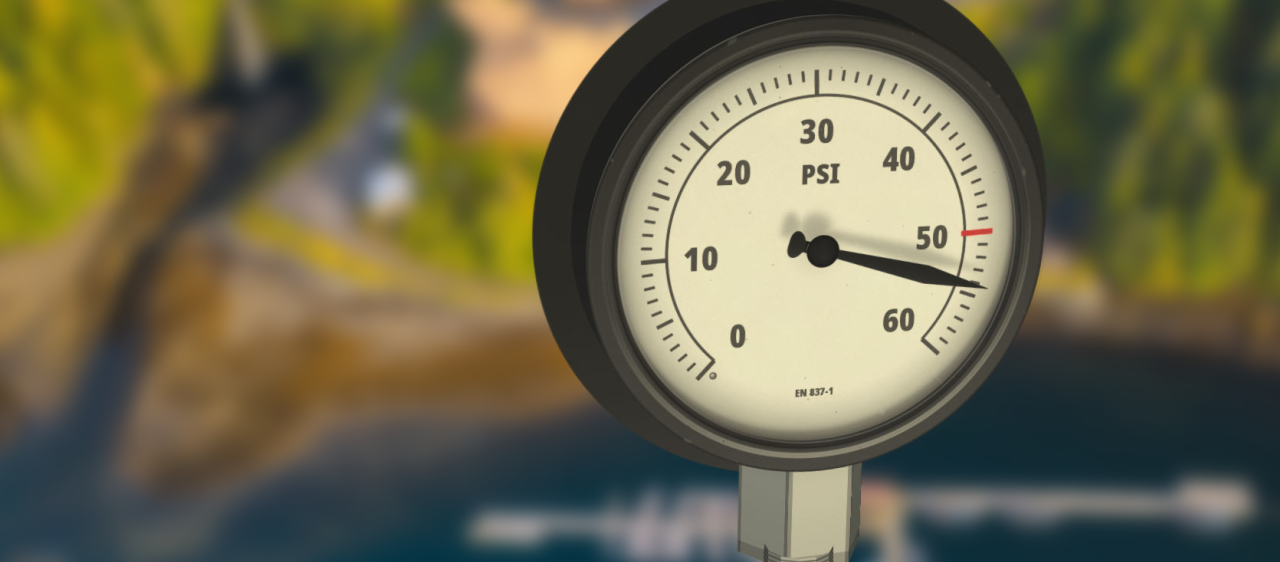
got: 54 psi
